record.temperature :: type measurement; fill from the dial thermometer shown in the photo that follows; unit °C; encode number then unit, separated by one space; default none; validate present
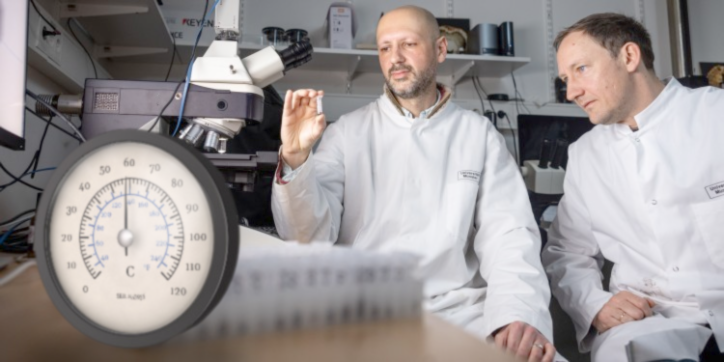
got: 60 °C
